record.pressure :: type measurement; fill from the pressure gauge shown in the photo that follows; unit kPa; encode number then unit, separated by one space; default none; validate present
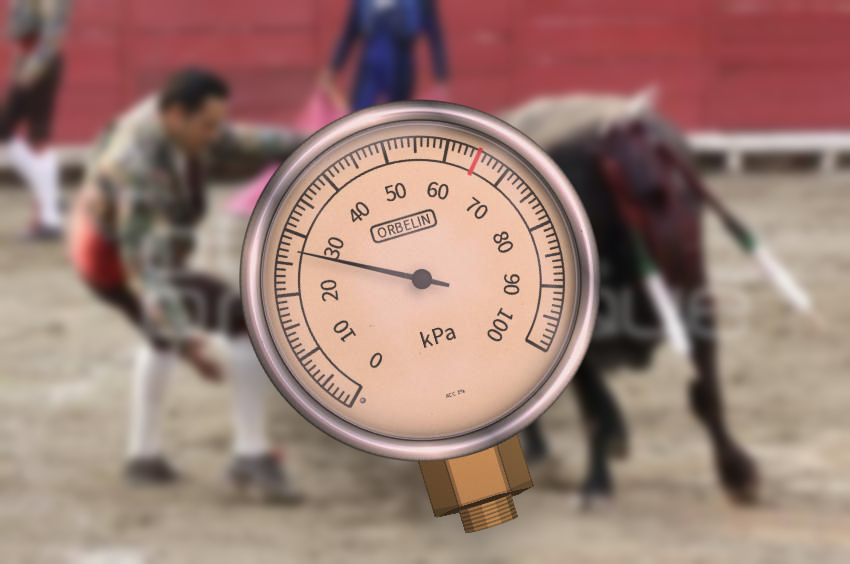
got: 27 kPa
